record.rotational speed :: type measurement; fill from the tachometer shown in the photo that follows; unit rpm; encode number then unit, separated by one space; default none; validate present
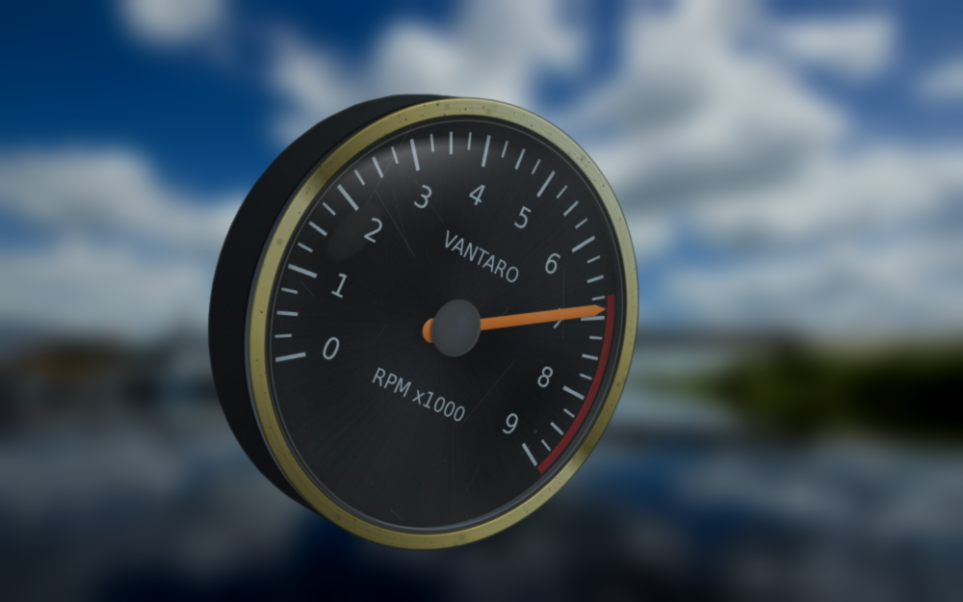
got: 6875 rpm
